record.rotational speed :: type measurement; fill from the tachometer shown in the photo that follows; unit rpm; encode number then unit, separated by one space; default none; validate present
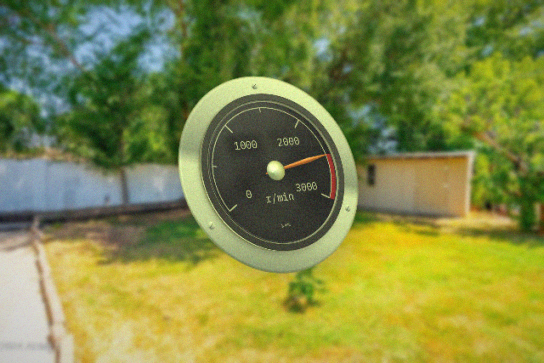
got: 2500 rpm
